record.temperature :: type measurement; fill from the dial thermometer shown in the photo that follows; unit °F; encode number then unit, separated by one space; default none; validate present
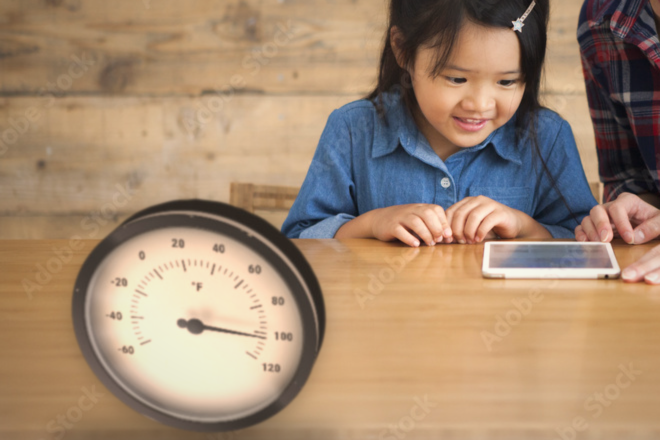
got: 100 °F
